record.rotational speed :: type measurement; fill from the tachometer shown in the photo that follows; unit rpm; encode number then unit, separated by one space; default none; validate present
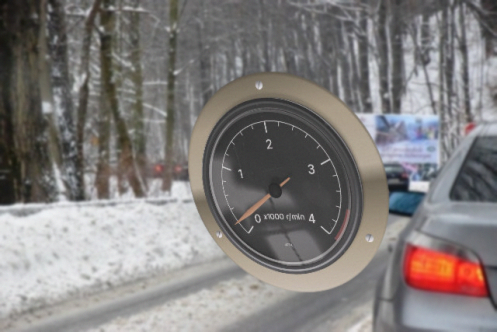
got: 200 rpm
